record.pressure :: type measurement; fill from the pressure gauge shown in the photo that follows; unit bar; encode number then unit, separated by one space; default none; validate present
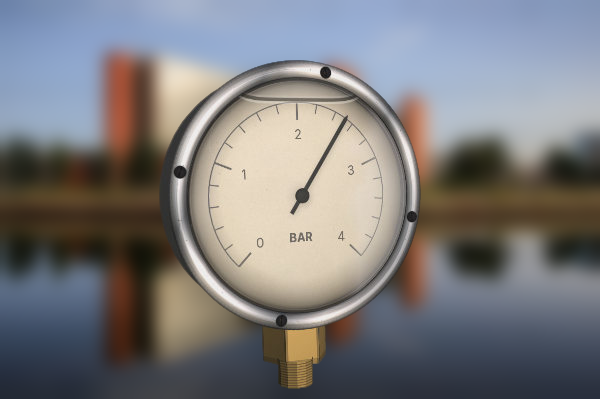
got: 2.5 bar
